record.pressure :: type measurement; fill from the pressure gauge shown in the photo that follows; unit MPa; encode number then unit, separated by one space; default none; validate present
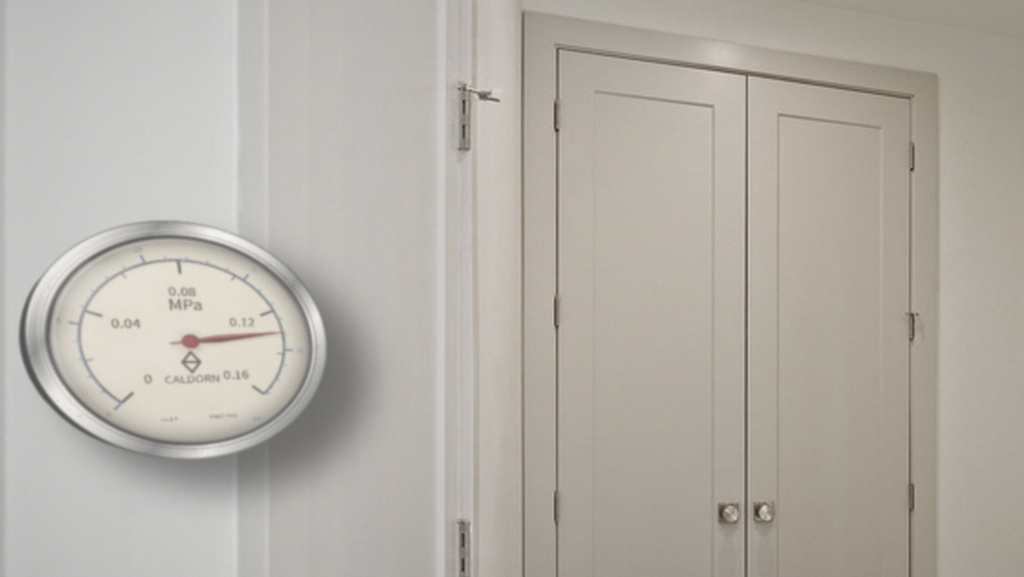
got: 0.13 MPa
